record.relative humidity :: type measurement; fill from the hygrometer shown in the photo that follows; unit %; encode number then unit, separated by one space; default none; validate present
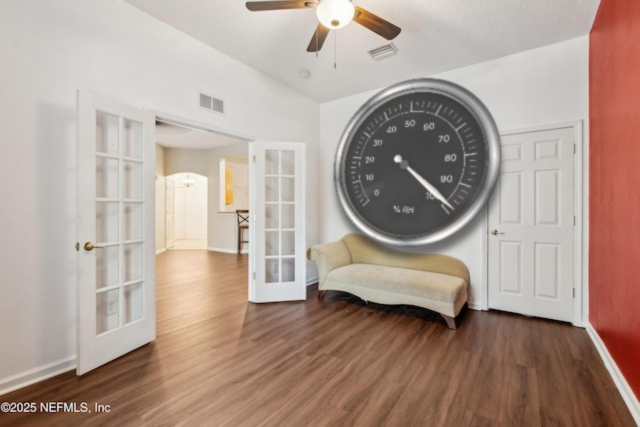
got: 98 %
